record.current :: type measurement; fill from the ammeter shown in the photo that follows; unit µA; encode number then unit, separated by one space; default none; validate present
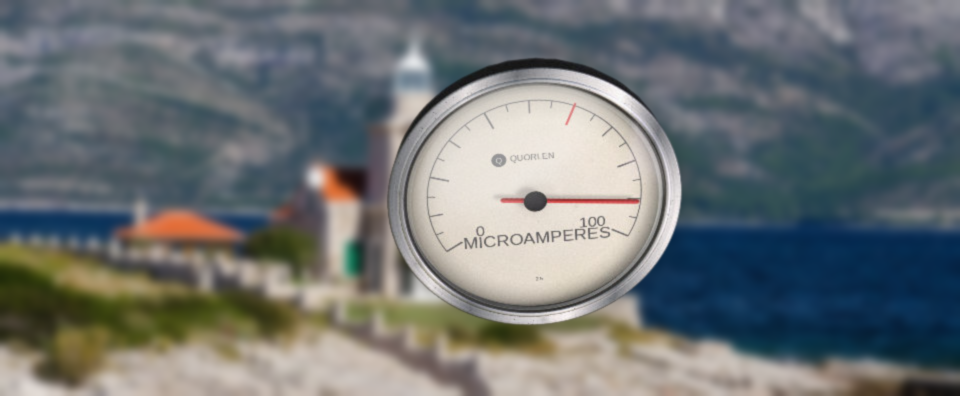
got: 90 µA
